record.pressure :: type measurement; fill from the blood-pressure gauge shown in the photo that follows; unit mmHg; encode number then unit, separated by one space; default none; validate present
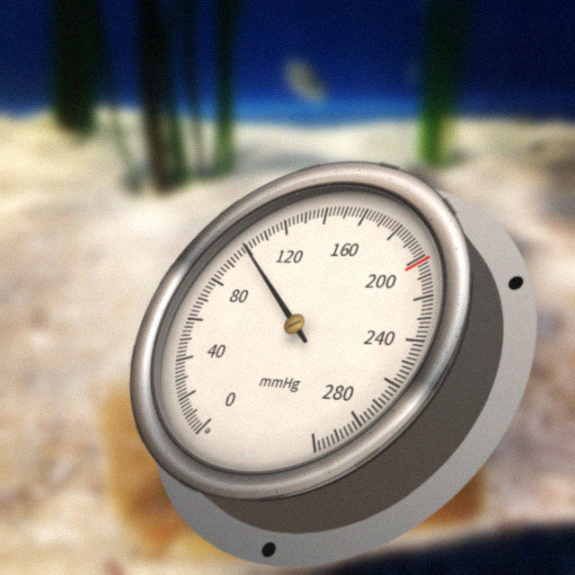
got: 100 mmHg
